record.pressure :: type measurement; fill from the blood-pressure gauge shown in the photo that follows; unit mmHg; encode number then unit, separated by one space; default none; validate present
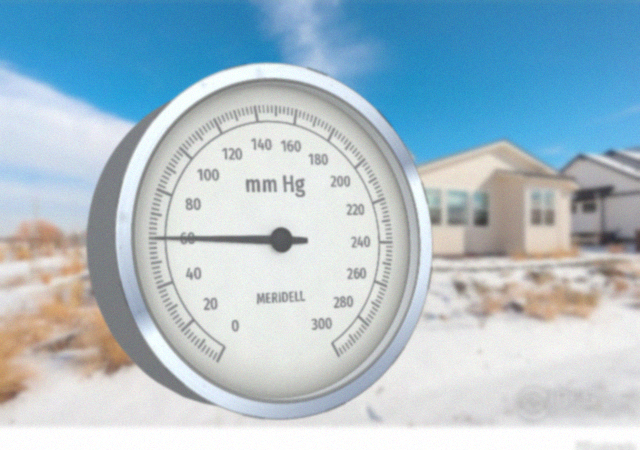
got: 60 mmHg
